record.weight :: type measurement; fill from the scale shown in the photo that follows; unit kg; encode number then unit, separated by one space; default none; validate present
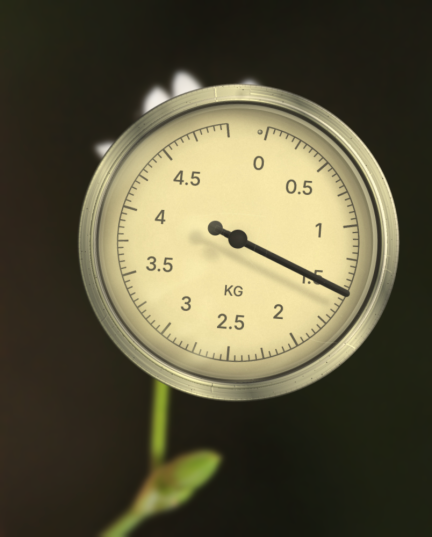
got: 1.5 kg
